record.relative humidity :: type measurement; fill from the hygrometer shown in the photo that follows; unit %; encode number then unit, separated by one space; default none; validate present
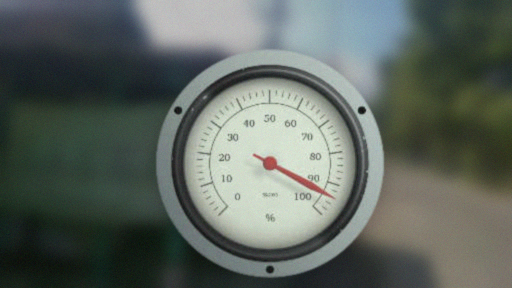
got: 94 %
